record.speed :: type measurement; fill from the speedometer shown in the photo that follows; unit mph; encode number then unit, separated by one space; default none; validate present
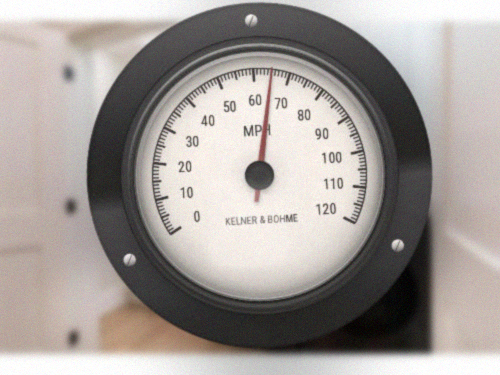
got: 65 mph
